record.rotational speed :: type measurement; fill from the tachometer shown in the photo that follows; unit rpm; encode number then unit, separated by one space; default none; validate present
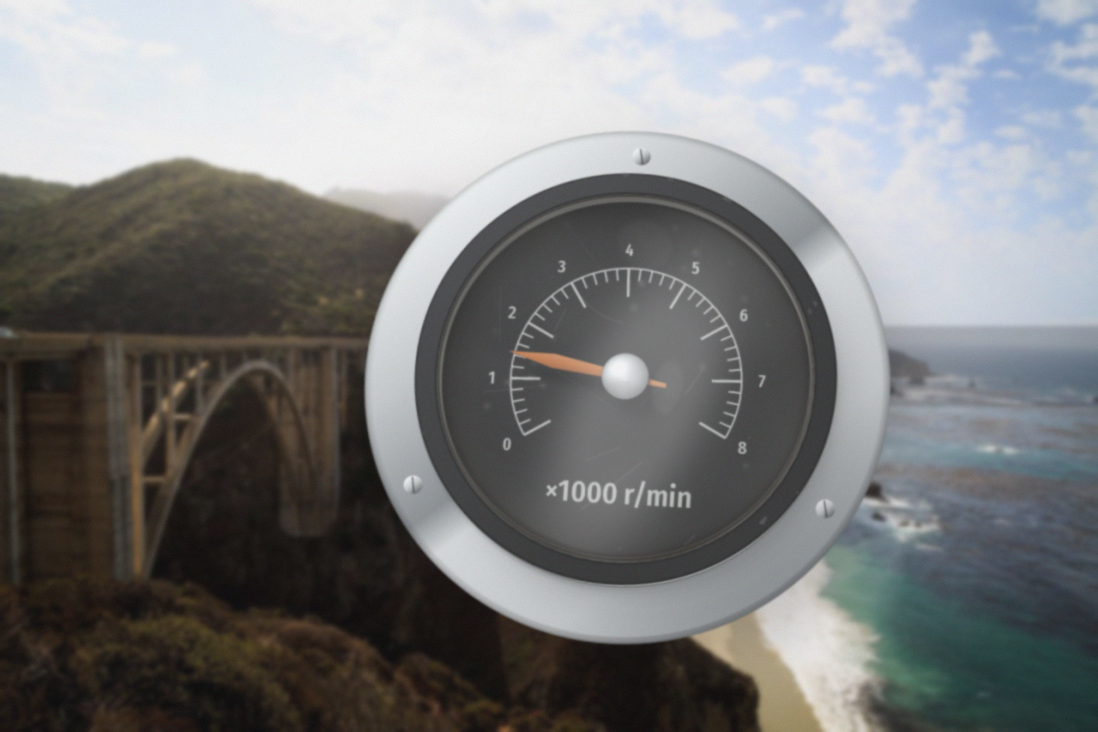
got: 1400 rpm
